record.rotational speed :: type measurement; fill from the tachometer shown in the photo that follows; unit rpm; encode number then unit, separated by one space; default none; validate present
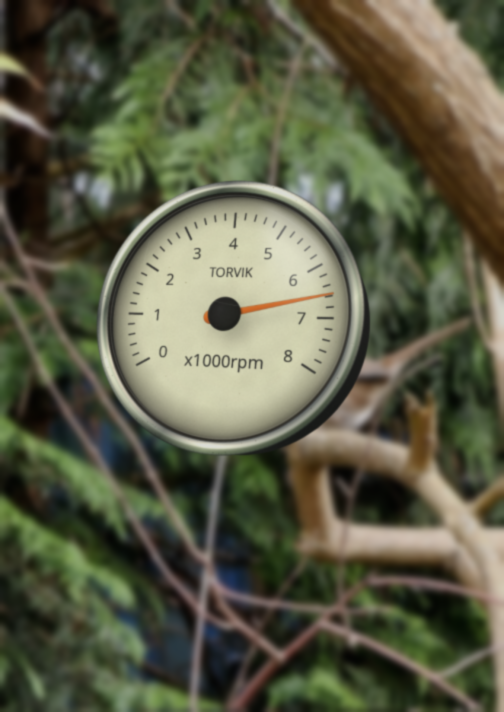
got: 6600 rpm
